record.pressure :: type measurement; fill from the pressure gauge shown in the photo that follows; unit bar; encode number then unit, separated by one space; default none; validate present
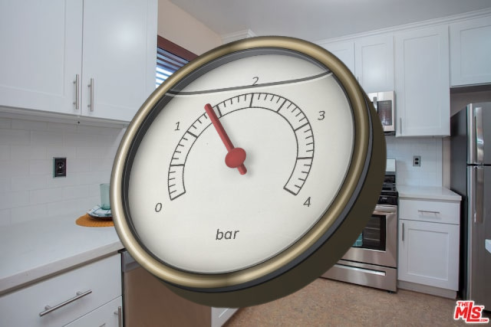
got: 1.4 bar
